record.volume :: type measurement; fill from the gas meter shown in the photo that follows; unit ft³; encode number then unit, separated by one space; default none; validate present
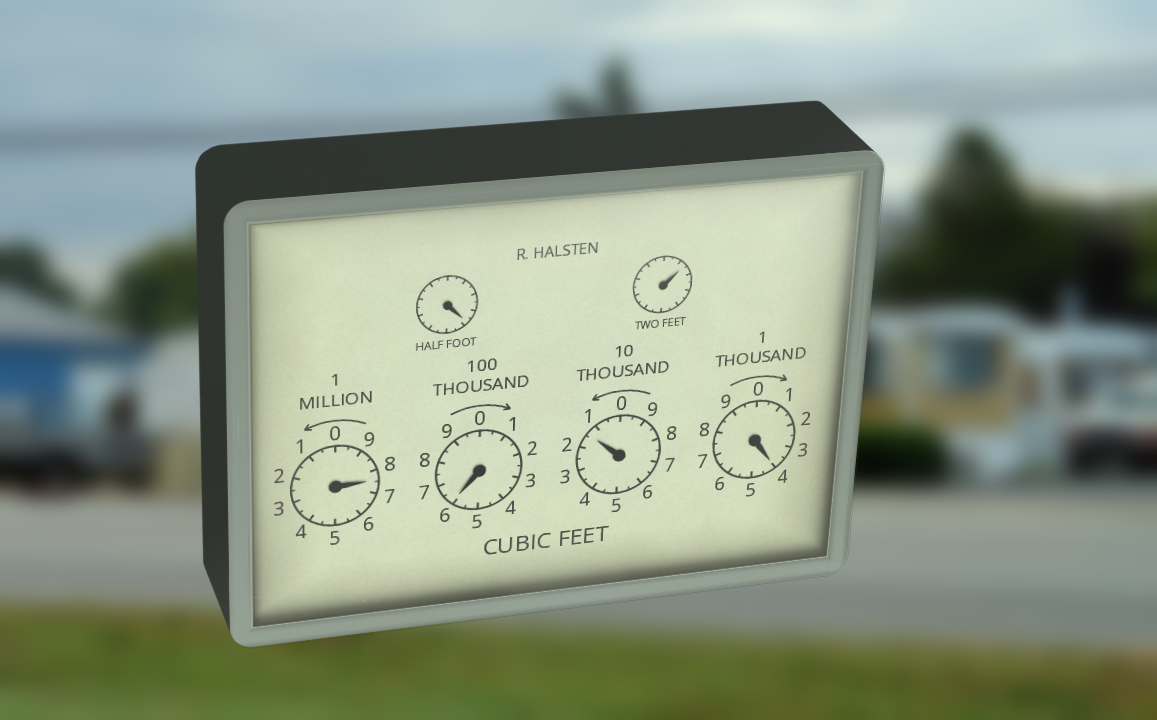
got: 761400 ft³
